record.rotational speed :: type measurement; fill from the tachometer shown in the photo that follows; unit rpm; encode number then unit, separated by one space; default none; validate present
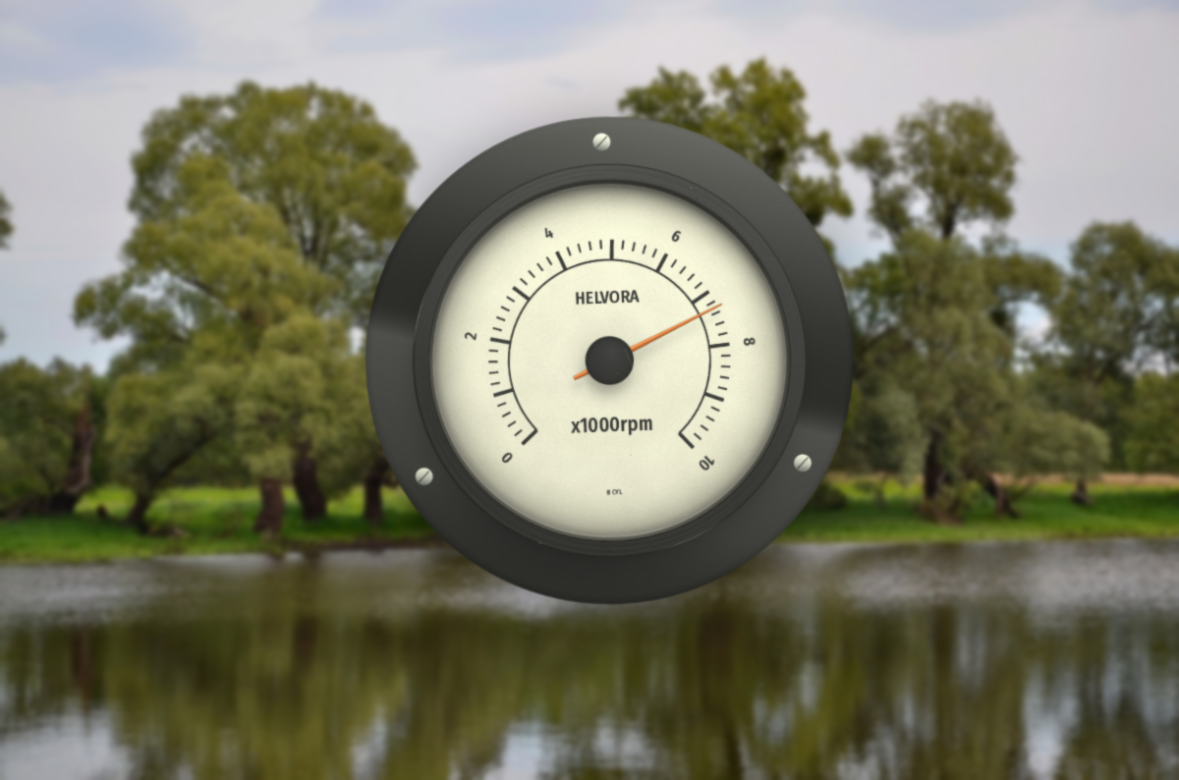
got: 7300 rpm
